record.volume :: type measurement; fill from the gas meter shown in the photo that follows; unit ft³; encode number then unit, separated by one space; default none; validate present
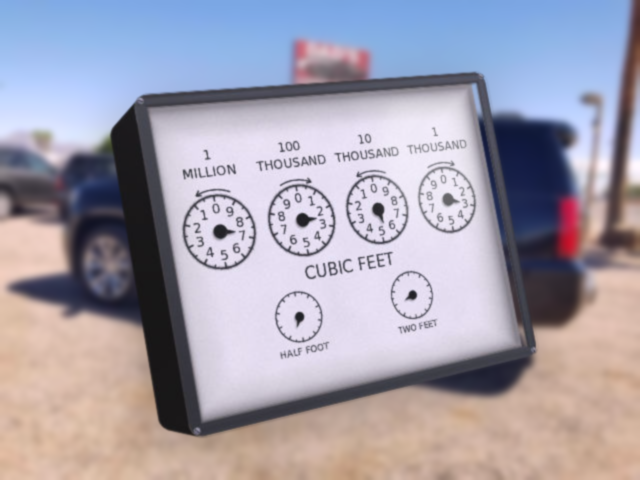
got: 725300 ft³
